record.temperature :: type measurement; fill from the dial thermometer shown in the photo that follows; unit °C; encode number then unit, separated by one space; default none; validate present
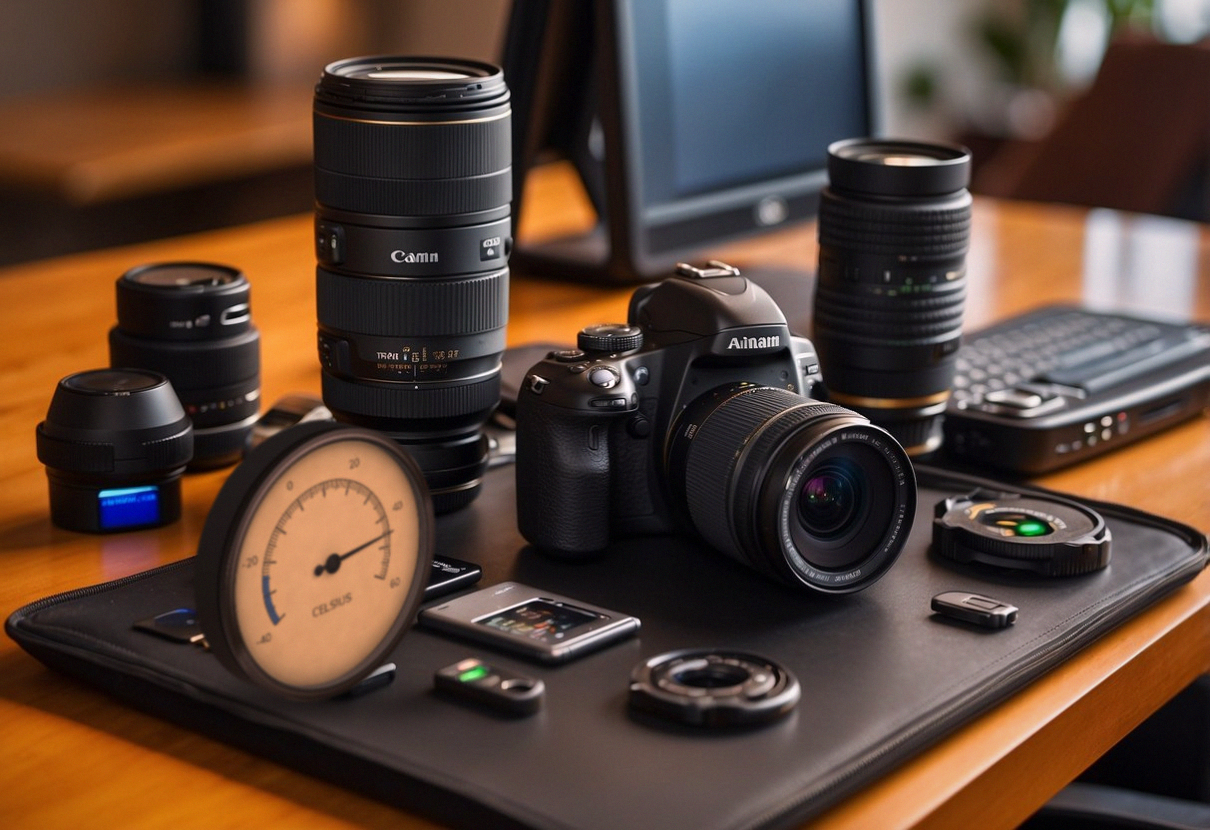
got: 45 °C
